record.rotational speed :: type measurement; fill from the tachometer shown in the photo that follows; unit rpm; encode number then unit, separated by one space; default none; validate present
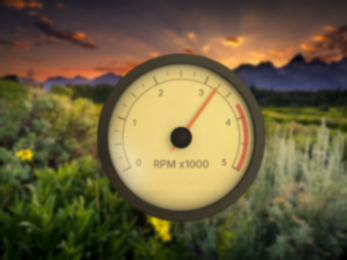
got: 3250 rpm
